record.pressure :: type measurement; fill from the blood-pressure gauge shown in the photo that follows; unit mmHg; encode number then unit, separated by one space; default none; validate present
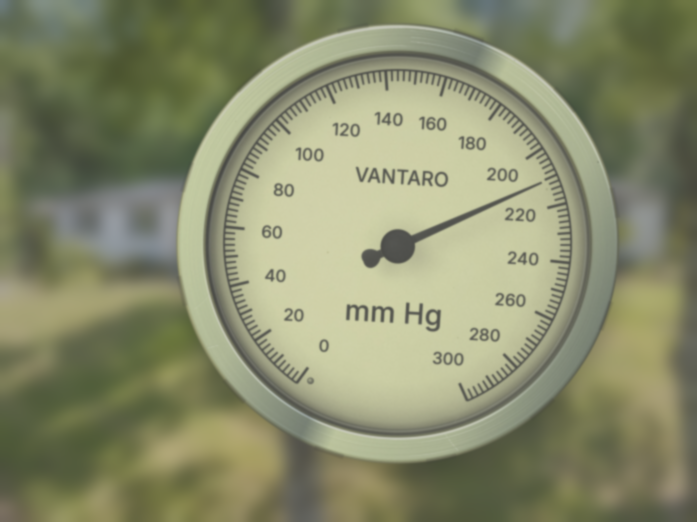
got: 210 mmHg
